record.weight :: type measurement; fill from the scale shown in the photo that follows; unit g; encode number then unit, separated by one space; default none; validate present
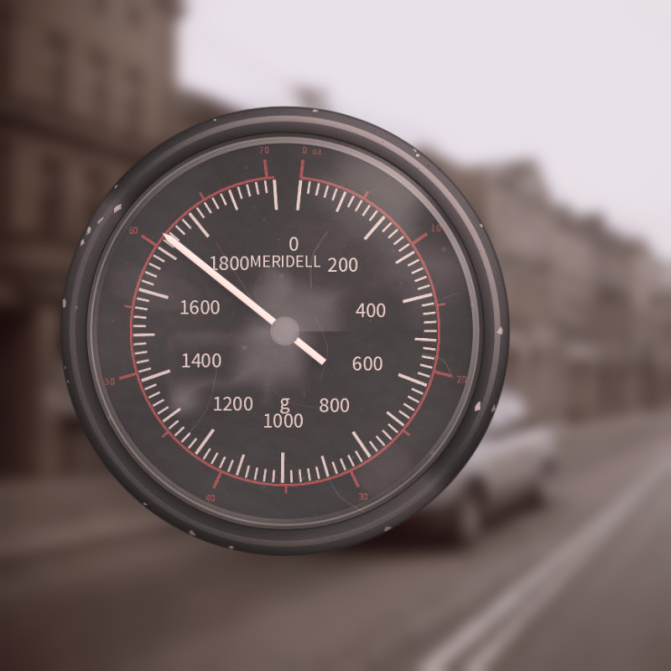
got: 1730 g
